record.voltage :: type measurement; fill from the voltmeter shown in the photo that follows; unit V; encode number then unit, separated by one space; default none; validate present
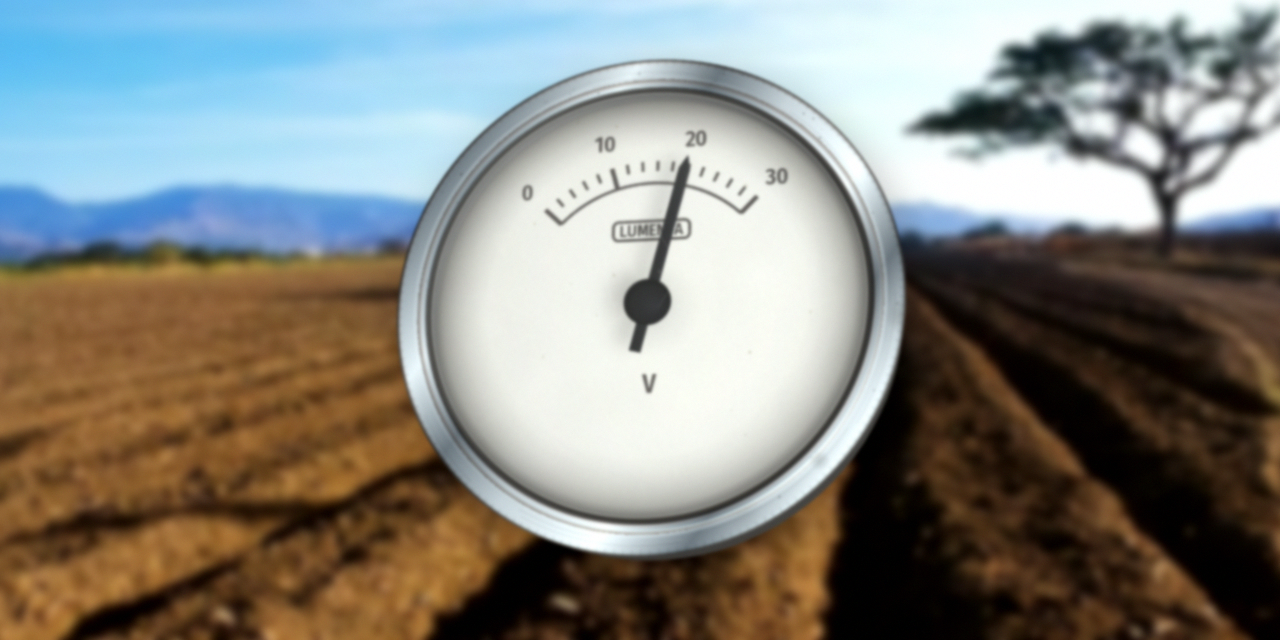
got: 20 V
